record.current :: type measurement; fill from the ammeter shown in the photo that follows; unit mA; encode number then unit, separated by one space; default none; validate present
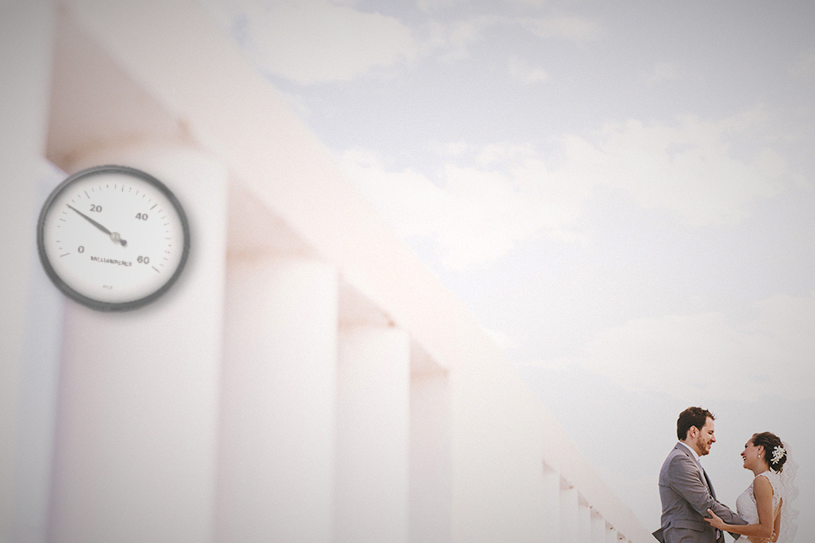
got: 14 mA
